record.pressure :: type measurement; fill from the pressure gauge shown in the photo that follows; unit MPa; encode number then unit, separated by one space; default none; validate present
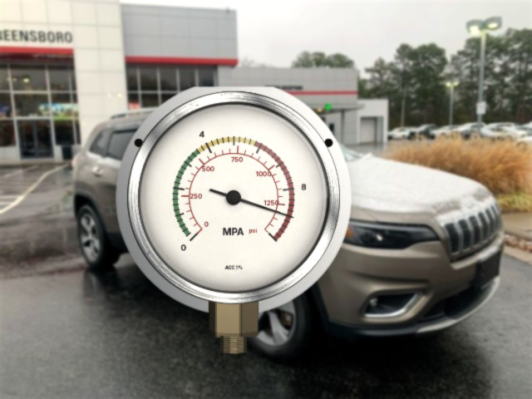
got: 9 MPa
